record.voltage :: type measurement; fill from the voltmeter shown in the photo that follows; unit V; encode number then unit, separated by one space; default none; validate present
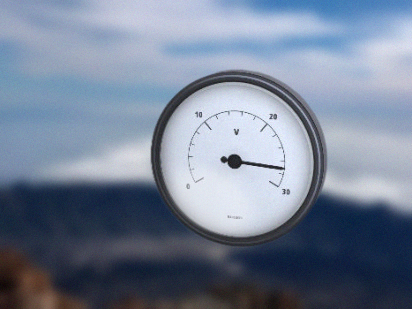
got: 27 V
